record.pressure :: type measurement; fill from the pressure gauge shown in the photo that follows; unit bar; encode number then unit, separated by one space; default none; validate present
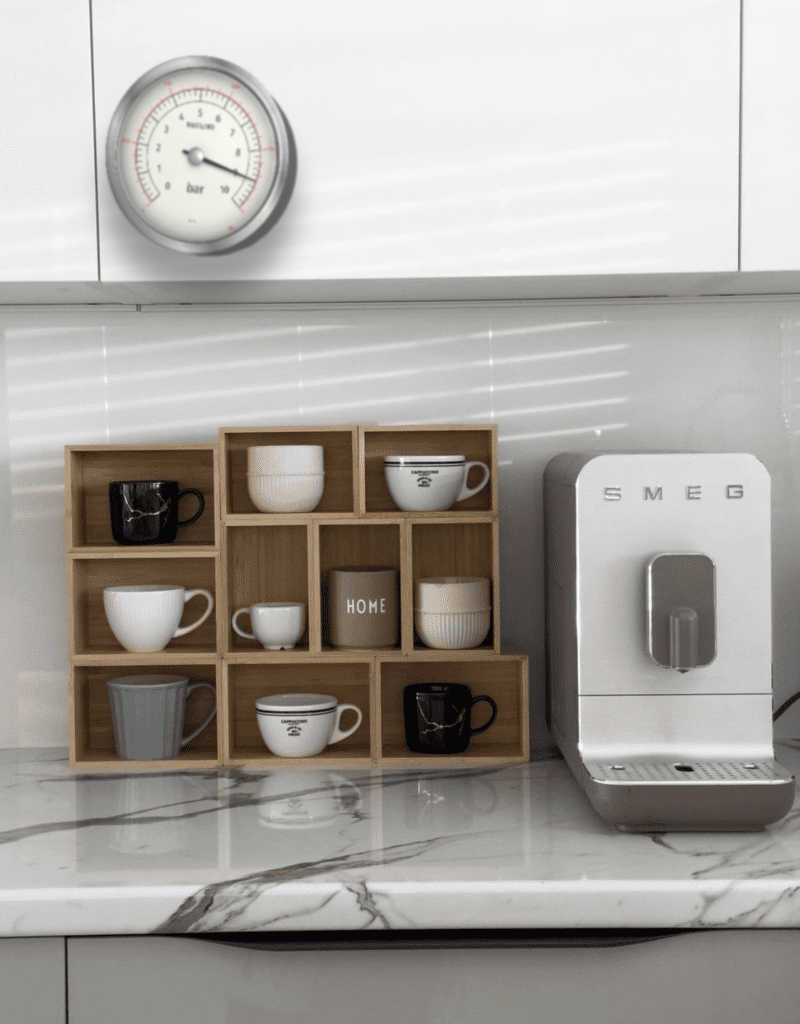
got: 9 bar
